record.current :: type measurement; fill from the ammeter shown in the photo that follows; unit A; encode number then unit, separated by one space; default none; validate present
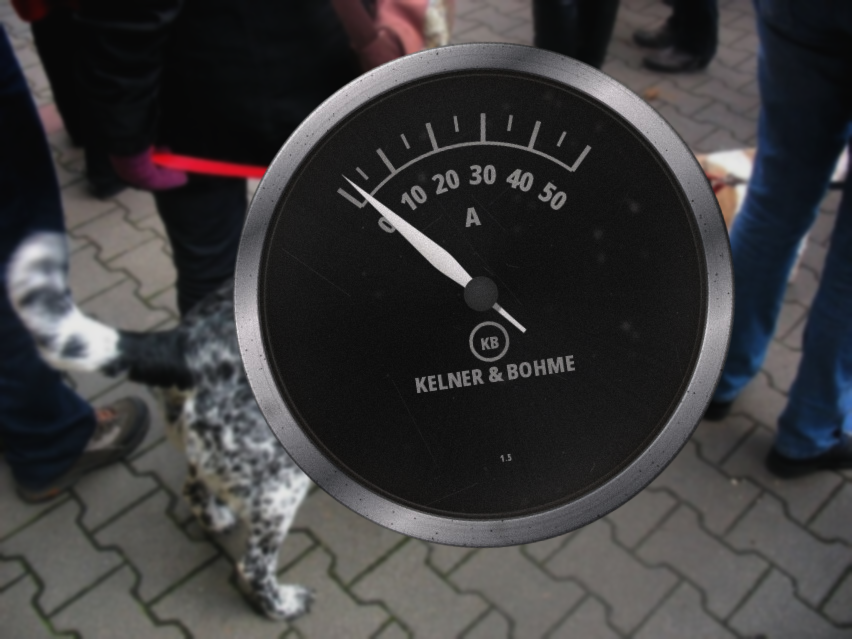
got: 2.5 A
